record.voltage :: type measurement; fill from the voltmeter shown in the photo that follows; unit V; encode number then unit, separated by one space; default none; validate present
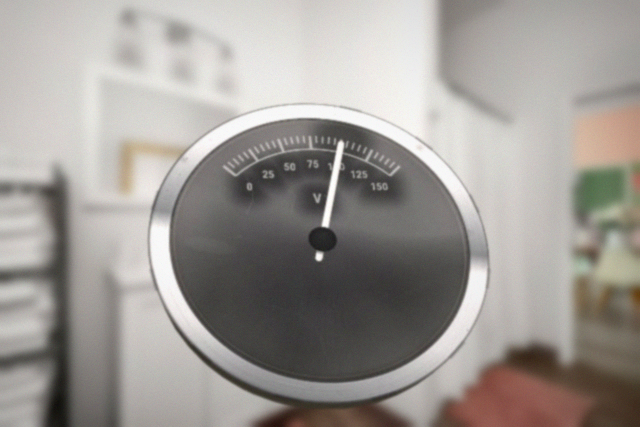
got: 100 V
